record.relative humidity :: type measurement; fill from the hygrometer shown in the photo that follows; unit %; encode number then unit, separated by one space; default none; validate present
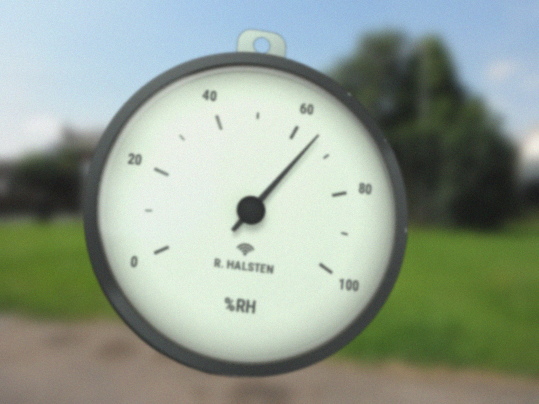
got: 65 %
